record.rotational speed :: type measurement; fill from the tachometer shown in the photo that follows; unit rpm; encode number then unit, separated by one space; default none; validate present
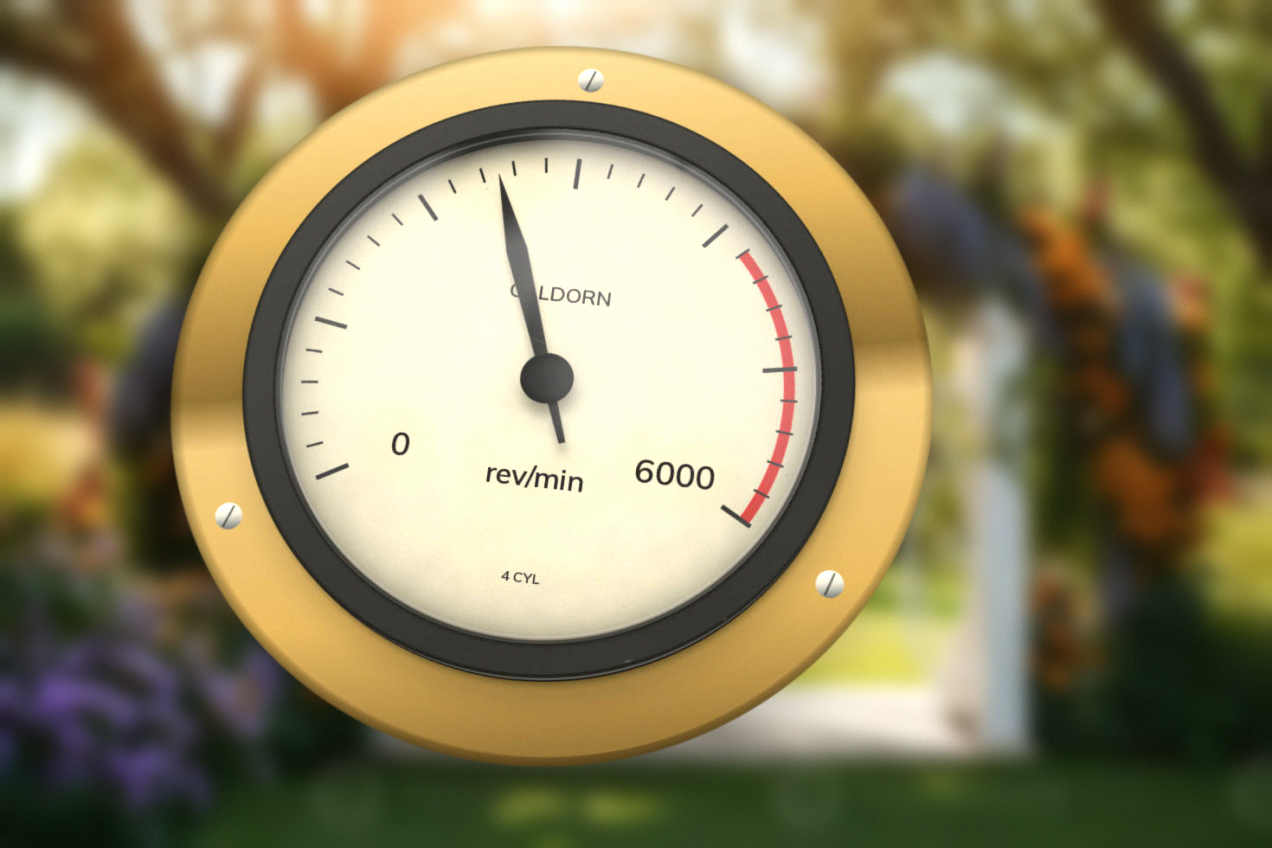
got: 2500 rpm
